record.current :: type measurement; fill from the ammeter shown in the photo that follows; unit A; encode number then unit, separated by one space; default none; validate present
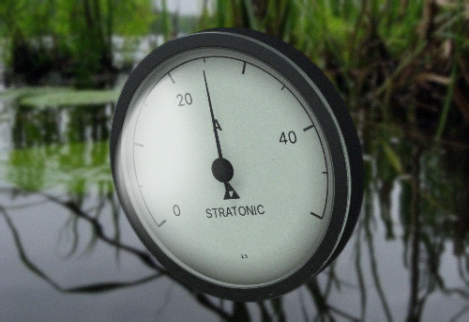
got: 25 A
